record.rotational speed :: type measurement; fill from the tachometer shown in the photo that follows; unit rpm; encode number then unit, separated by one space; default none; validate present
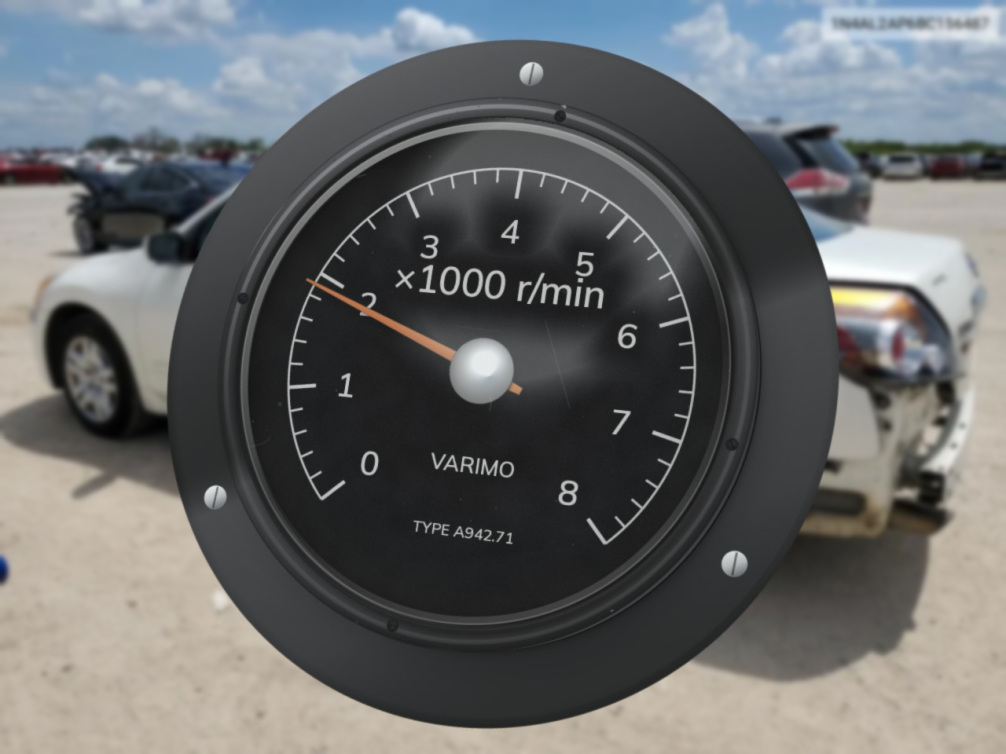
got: 1900 rpm
